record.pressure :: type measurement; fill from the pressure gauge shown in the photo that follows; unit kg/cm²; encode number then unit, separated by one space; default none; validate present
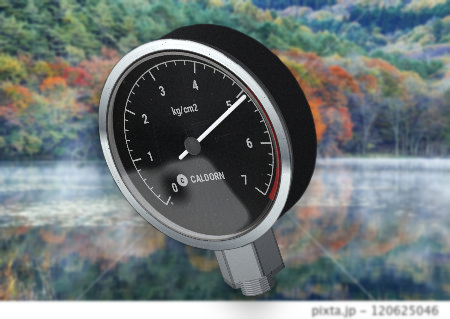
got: 5.1 kg/cm²
